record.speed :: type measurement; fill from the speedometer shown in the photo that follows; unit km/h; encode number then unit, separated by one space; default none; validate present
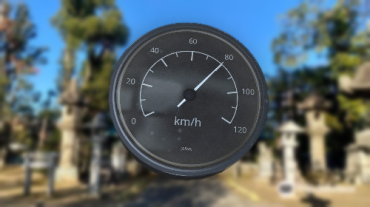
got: 80 km/h
